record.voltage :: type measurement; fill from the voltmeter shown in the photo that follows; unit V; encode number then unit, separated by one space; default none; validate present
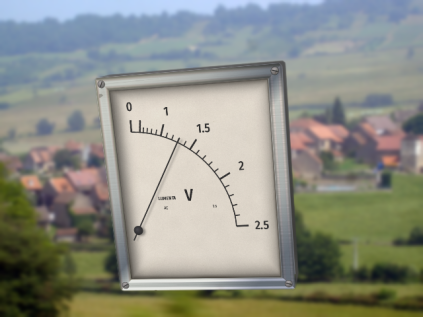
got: 1.3 V
